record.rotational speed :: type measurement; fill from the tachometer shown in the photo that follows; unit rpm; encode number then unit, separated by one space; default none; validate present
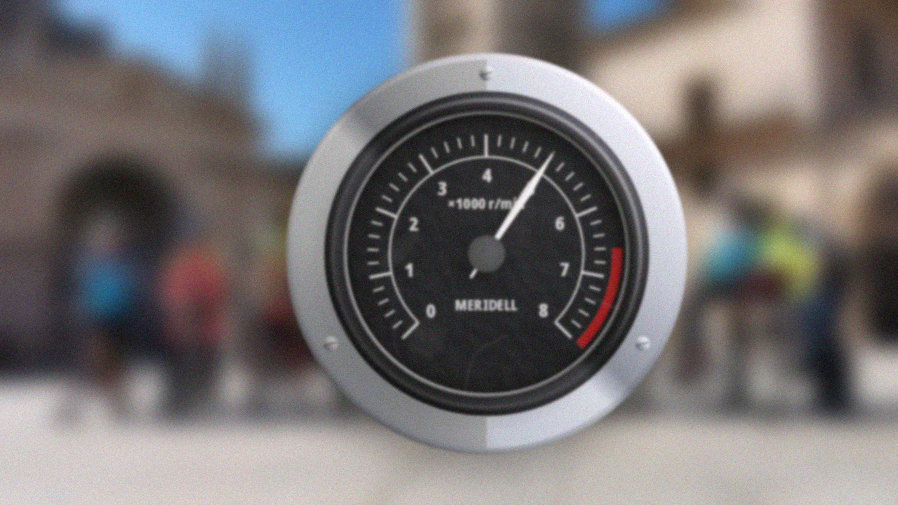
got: 5000 rpm
